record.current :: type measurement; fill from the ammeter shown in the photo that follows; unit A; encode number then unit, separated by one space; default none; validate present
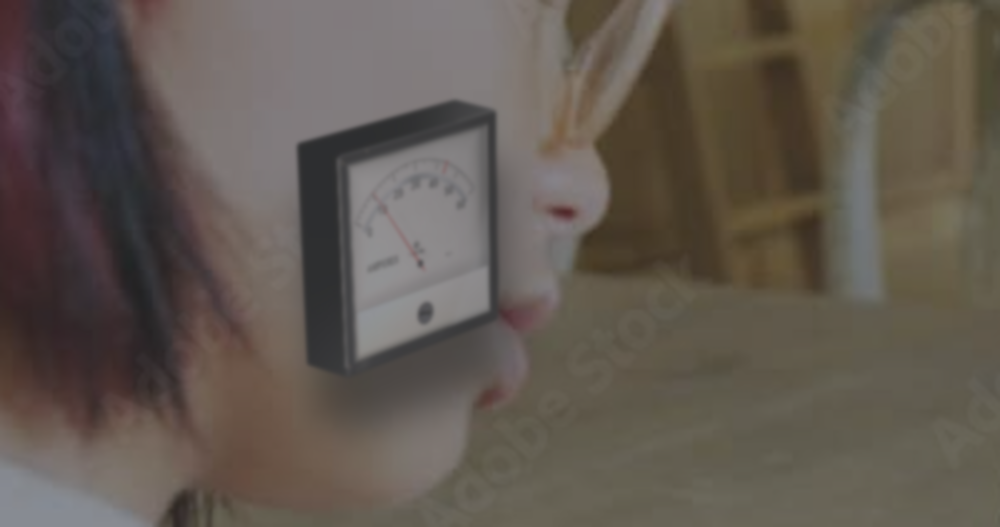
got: 10 A
